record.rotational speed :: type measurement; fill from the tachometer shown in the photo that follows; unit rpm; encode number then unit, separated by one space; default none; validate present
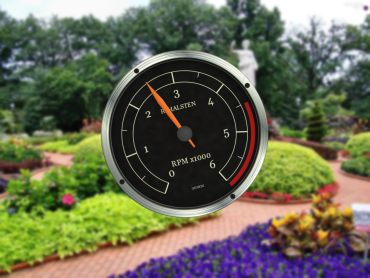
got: 2500 rpm
